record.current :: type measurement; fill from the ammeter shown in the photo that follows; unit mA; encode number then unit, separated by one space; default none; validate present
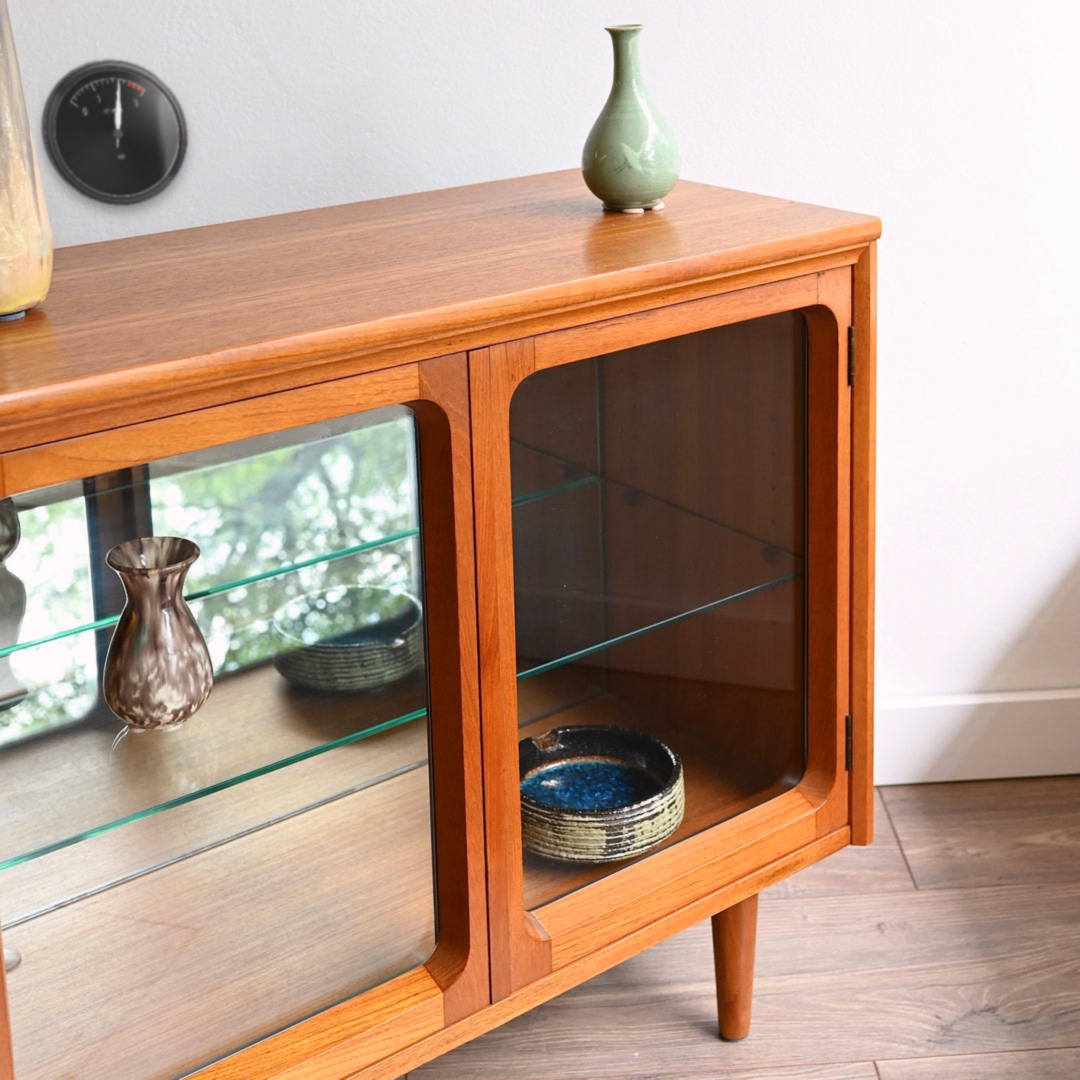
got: 2 mA
